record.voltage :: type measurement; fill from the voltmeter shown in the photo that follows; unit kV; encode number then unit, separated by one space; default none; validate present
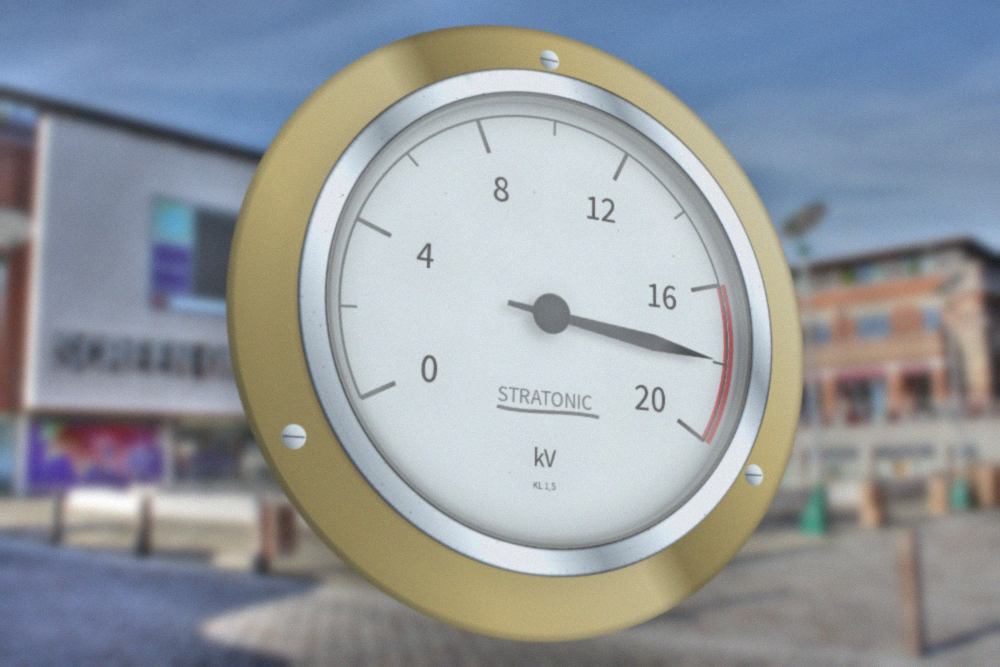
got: 18 kV
